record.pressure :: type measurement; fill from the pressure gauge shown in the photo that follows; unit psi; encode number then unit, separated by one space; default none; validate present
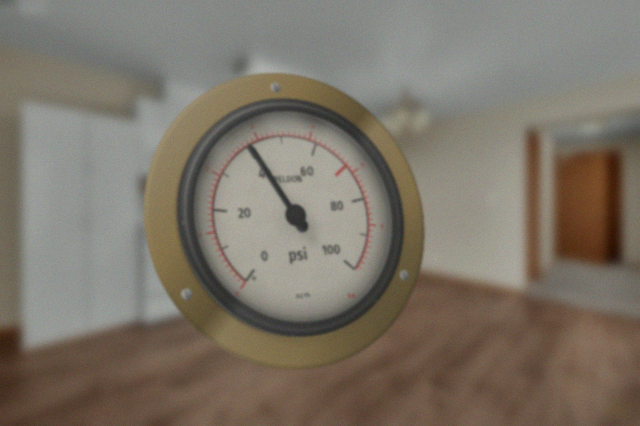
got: 40 psi
